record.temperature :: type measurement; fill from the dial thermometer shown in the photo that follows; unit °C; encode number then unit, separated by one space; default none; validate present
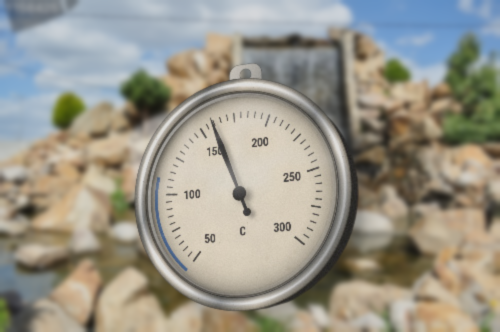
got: 160 °C
